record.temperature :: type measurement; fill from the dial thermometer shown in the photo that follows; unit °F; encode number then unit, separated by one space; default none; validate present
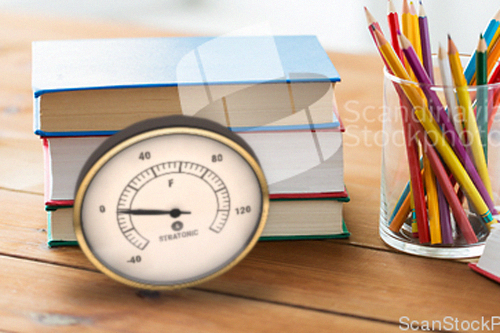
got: 0 °F
